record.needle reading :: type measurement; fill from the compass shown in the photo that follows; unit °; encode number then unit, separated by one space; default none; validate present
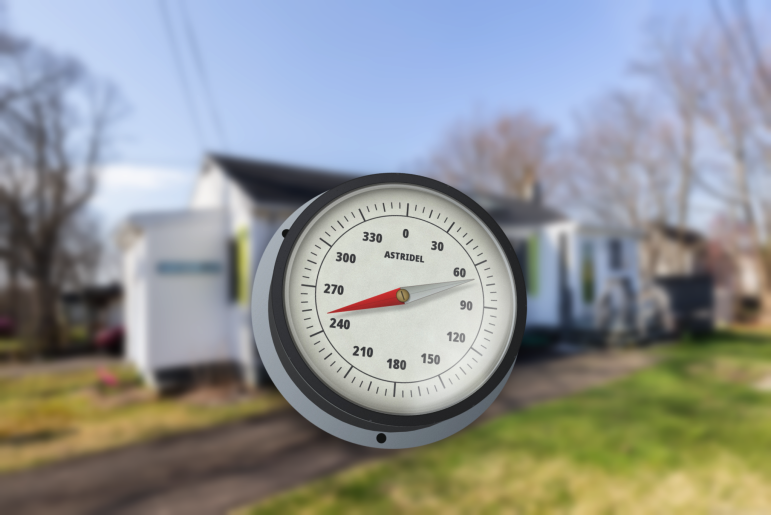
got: 250 °
